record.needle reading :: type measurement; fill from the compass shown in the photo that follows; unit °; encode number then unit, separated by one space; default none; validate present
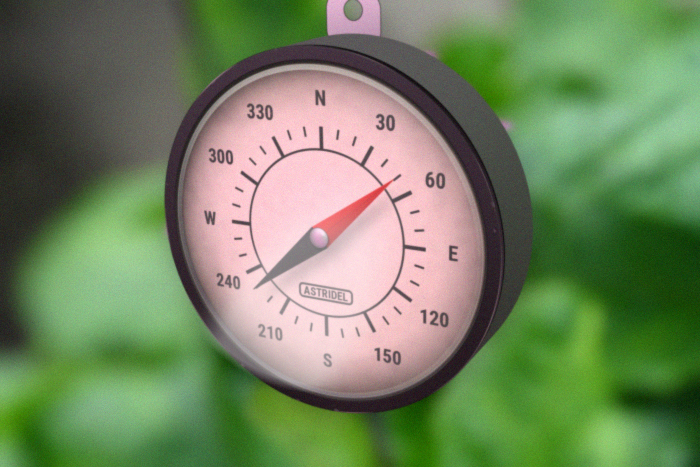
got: 50 °
